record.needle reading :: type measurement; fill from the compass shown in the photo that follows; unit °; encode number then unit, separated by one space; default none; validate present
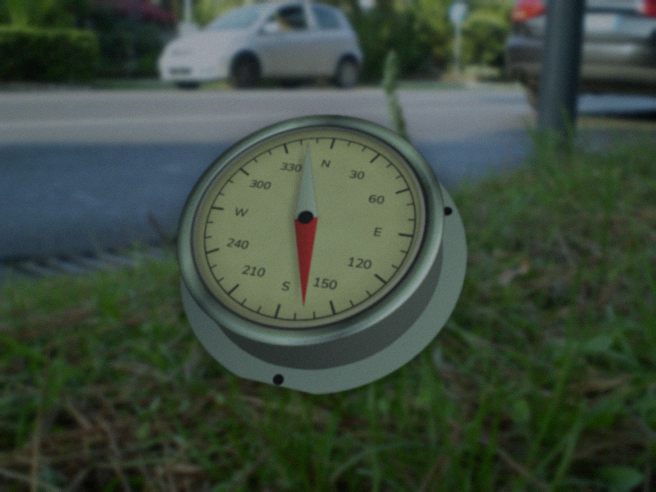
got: 165 °
